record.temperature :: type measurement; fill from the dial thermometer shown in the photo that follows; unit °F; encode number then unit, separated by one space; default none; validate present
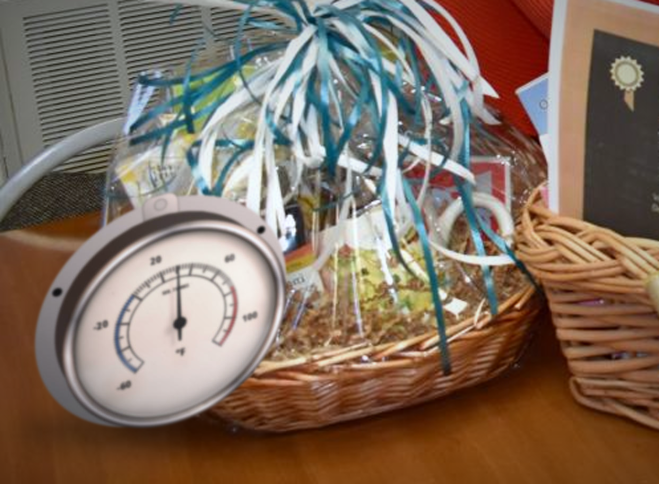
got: 30 °F
